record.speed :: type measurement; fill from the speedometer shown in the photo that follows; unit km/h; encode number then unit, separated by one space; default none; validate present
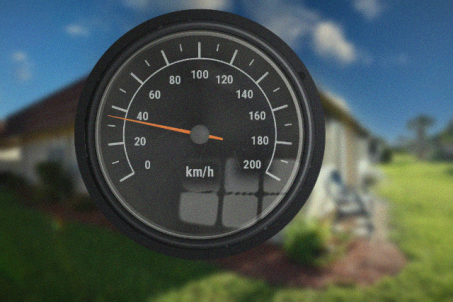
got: 35 km/h
